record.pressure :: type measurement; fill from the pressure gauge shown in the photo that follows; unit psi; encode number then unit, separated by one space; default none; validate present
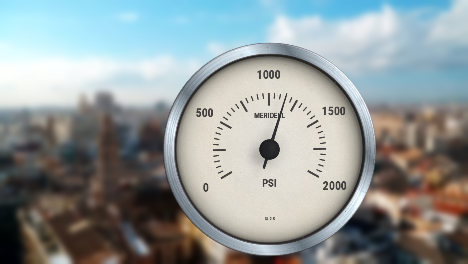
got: 1150 psi
